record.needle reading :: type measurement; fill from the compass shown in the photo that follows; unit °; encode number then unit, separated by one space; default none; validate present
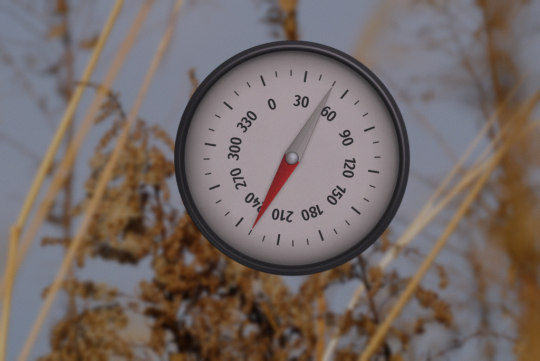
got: 230 °
